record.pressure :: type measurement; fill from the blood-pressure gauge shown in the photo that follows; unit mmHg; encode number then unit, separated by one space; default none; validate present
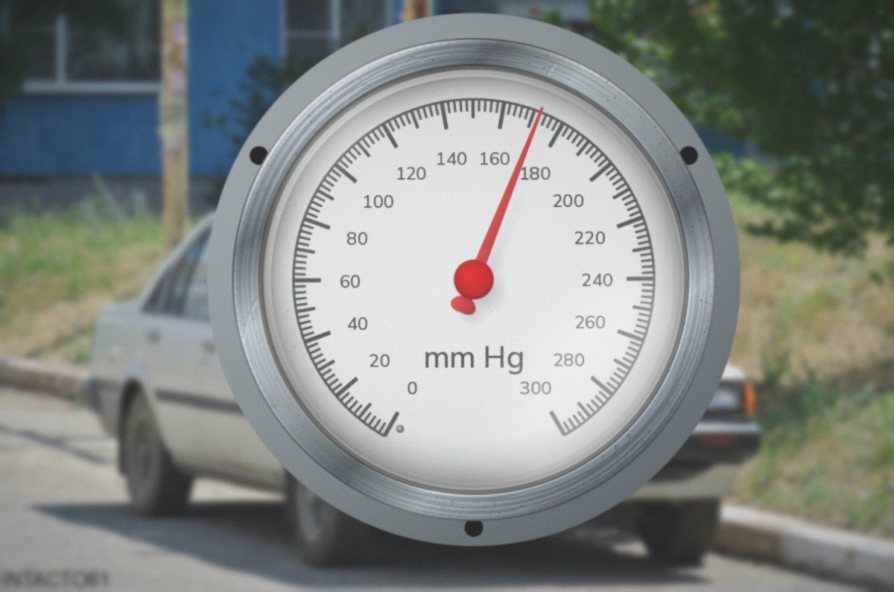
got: 172 mmHg
